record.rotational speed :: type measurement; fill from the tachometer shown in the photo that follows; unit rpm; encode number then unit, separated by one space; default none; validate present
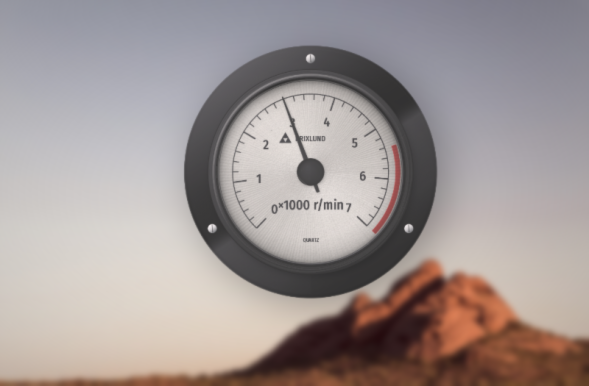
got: 3000 rpm
